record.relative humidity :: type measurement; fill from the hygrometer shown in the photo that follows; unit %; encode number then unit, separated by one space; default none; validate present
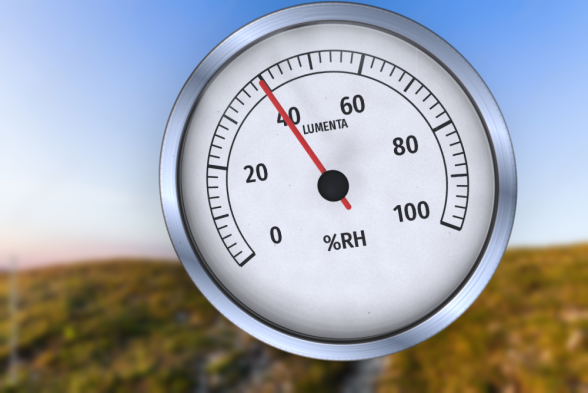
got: 40 %
